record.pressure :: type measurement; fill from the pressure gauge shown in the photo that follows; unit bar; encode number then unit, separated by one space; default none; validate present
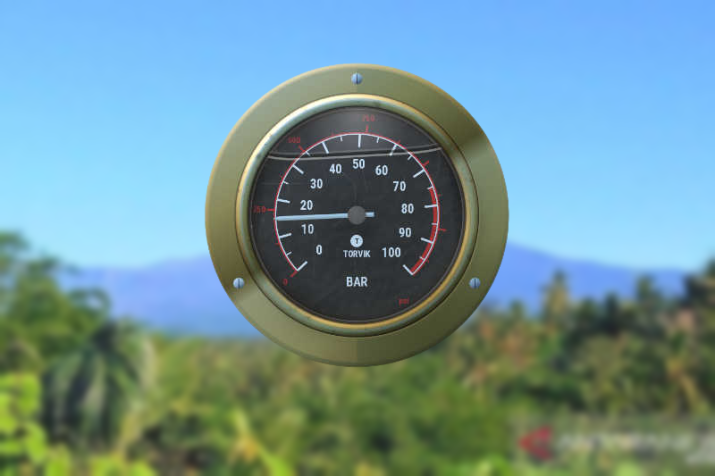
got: 15 bar
